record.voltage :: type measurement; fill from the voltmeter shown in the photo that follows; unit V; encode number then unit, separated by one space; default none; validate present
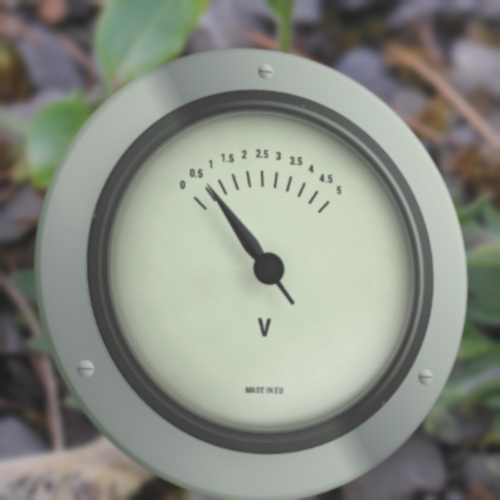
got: 0.5 V
